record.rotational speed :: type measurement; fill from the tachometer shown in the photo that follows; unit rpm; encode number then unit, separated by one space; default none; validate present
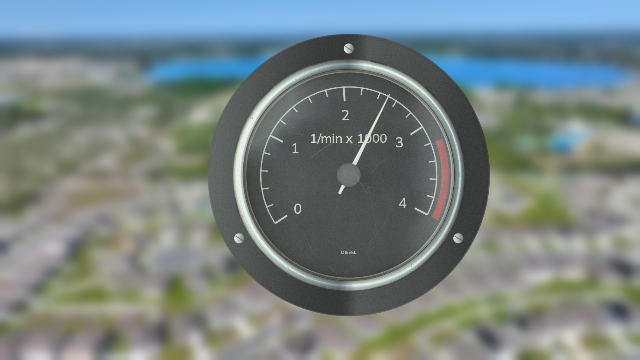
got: 2500 rpm
